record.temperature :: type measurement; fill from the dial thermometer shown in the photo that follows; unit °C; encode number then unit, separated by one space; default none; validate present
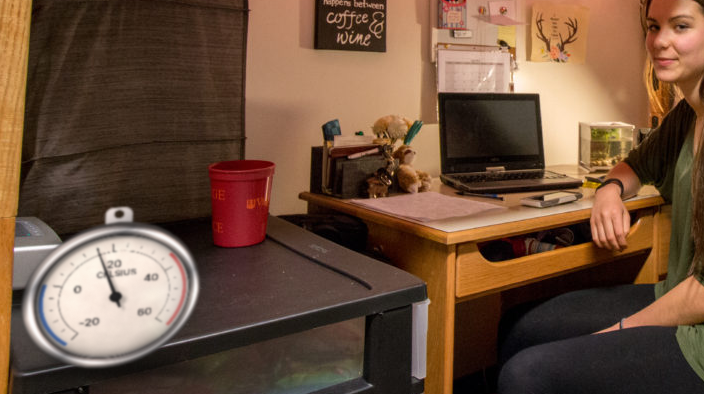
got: 16 °C
